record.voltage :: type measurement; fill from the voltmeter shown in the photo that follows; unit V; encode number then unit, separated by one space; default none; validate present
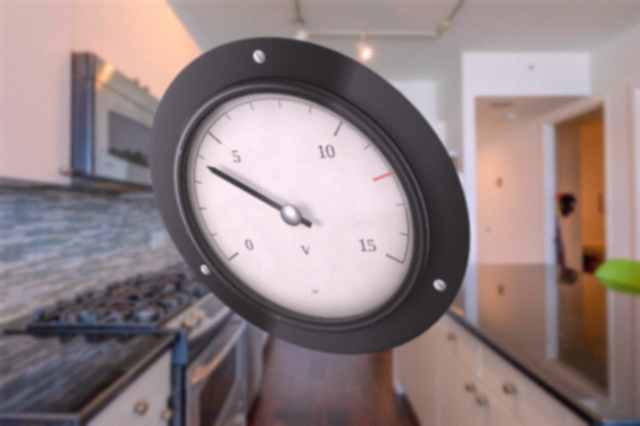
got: 4 V
